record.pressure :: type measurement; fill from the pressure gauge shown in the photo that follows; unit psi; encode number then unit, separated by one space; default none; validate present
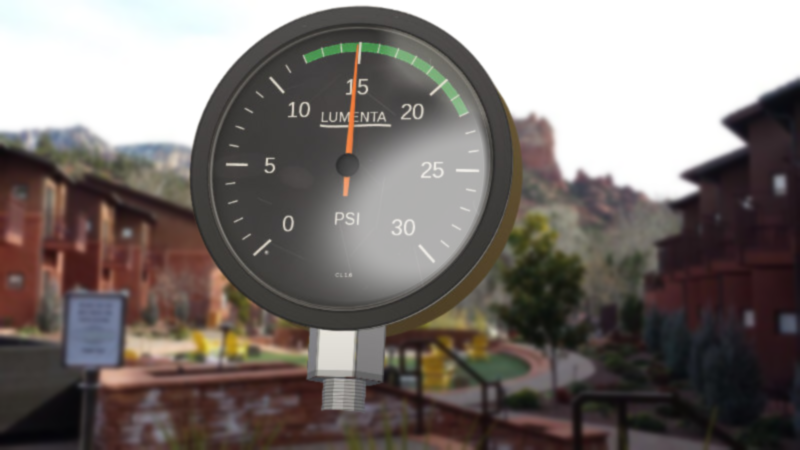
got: 15 psi
